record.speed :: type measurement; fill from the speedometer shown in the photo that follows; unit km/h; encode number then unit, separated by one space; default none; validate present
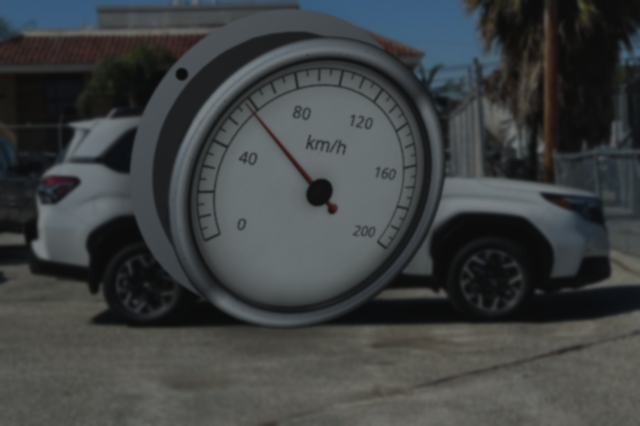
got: 57.5 km/h
